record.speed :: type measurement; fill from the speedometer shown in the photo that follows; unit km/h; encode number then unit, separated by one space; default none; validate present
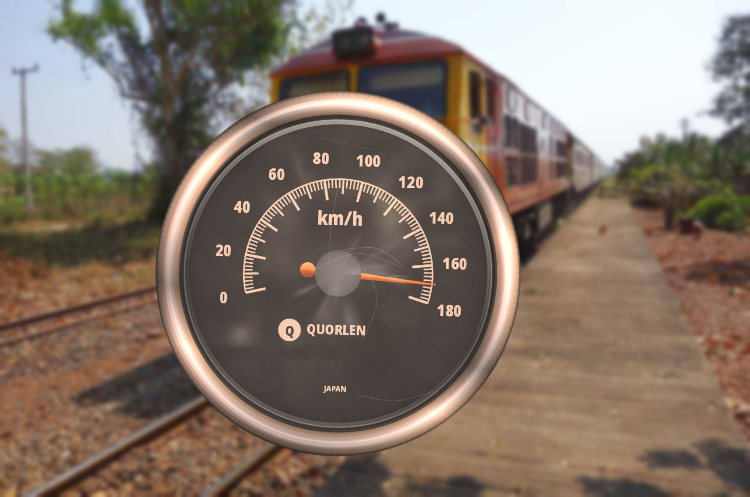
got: 170 km/h
